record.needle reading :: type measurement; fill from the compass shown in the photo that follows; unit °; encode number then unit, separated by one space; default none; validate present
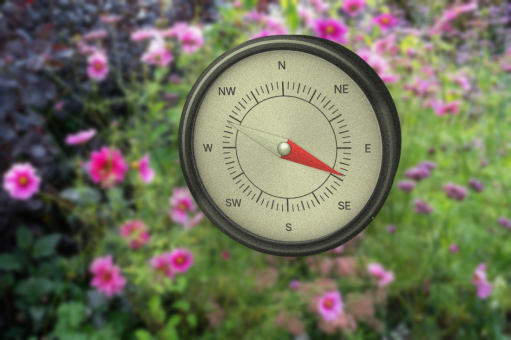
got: 115 °
